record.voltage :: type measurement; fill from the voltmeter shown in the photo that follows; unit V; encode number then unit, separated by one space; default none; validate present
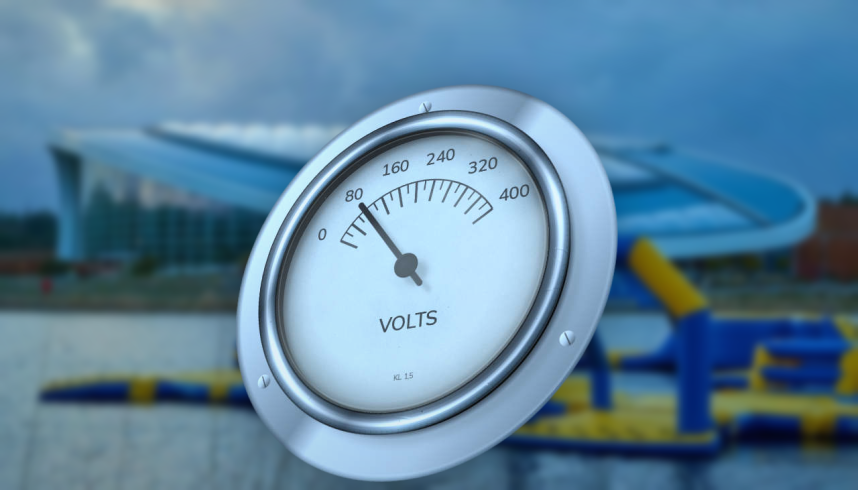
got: 80 V
